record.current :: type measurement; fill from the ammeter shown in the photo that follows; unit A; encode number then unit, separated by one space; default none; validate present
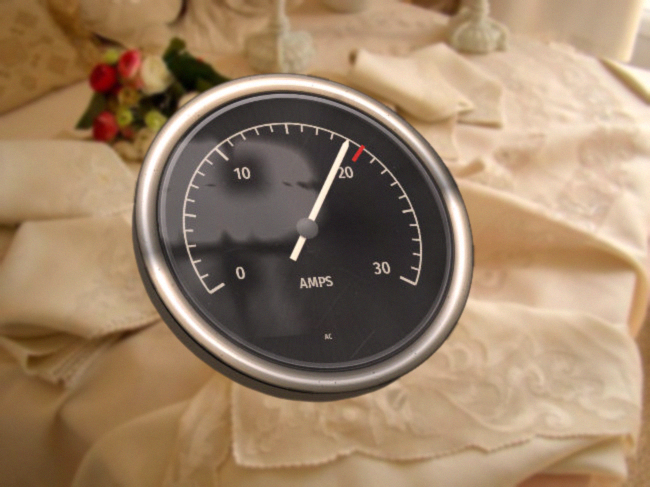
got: 19 A
